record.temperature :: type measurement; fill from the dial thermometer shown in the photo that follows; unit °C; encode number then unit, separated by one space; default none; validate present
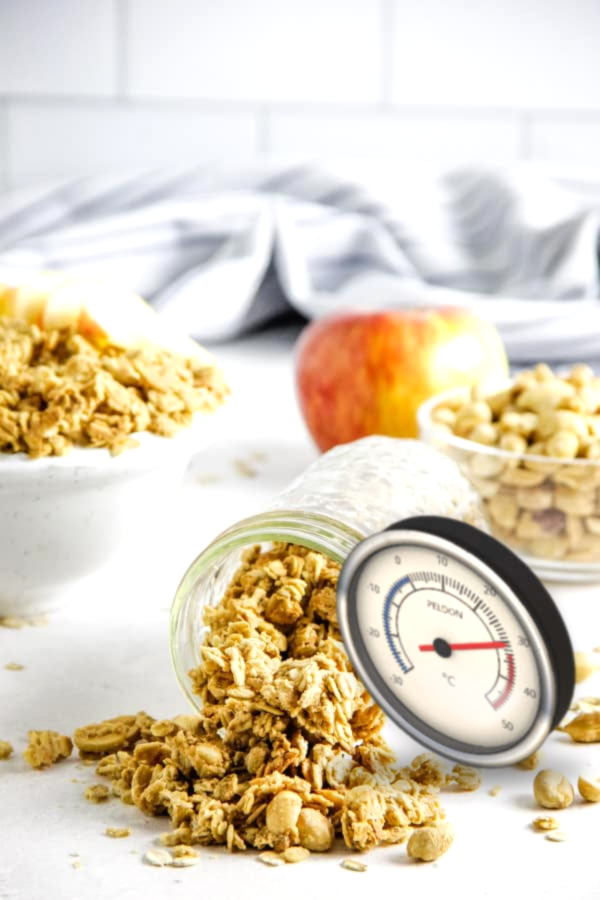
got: 30 °C
